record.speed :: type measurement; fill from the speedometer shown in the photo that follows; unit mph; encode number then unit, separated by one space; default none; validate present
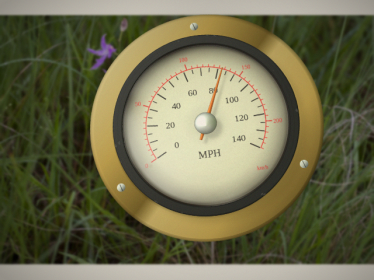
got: 82.5 mph
